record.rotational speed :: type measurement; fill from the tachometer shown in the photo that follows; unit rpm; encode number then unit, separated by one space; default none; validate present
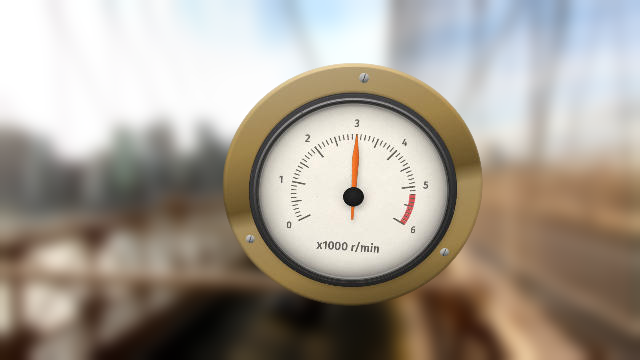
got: 3000 rpm
